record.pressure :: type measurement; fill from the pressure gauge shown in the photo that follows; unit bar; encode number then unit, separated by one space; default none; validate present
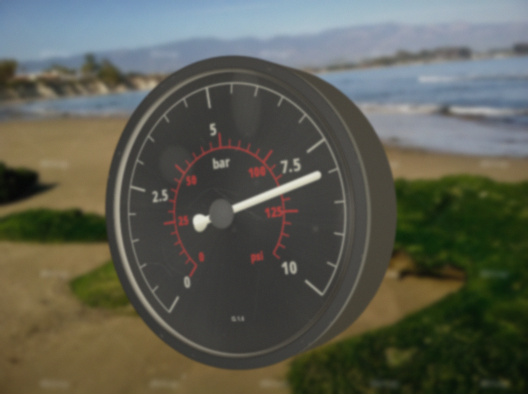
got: 8 bar
